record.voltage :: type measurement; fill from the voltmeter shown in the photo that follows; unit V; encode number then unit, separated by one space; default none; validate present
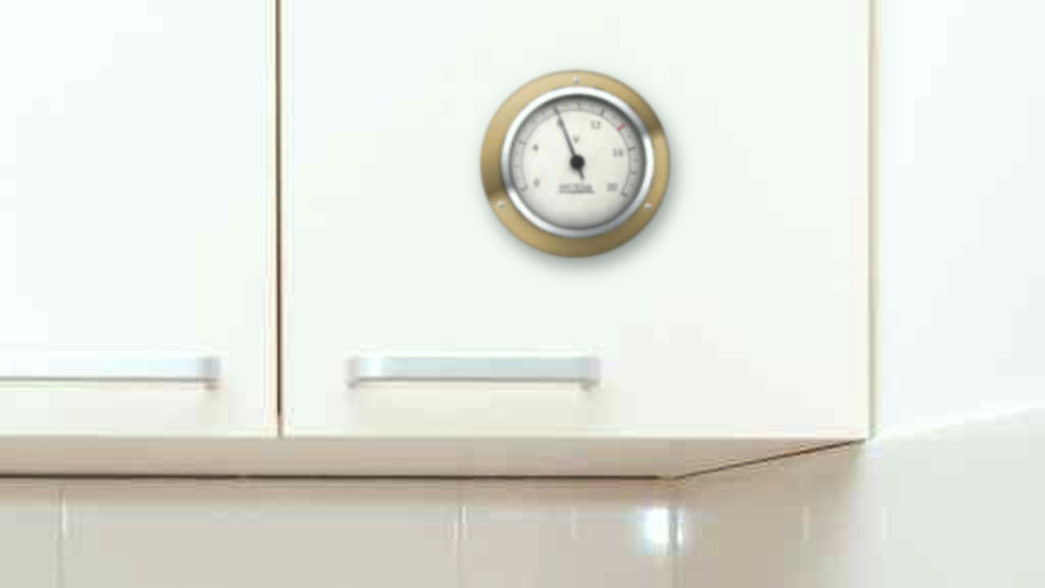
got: 8 V
